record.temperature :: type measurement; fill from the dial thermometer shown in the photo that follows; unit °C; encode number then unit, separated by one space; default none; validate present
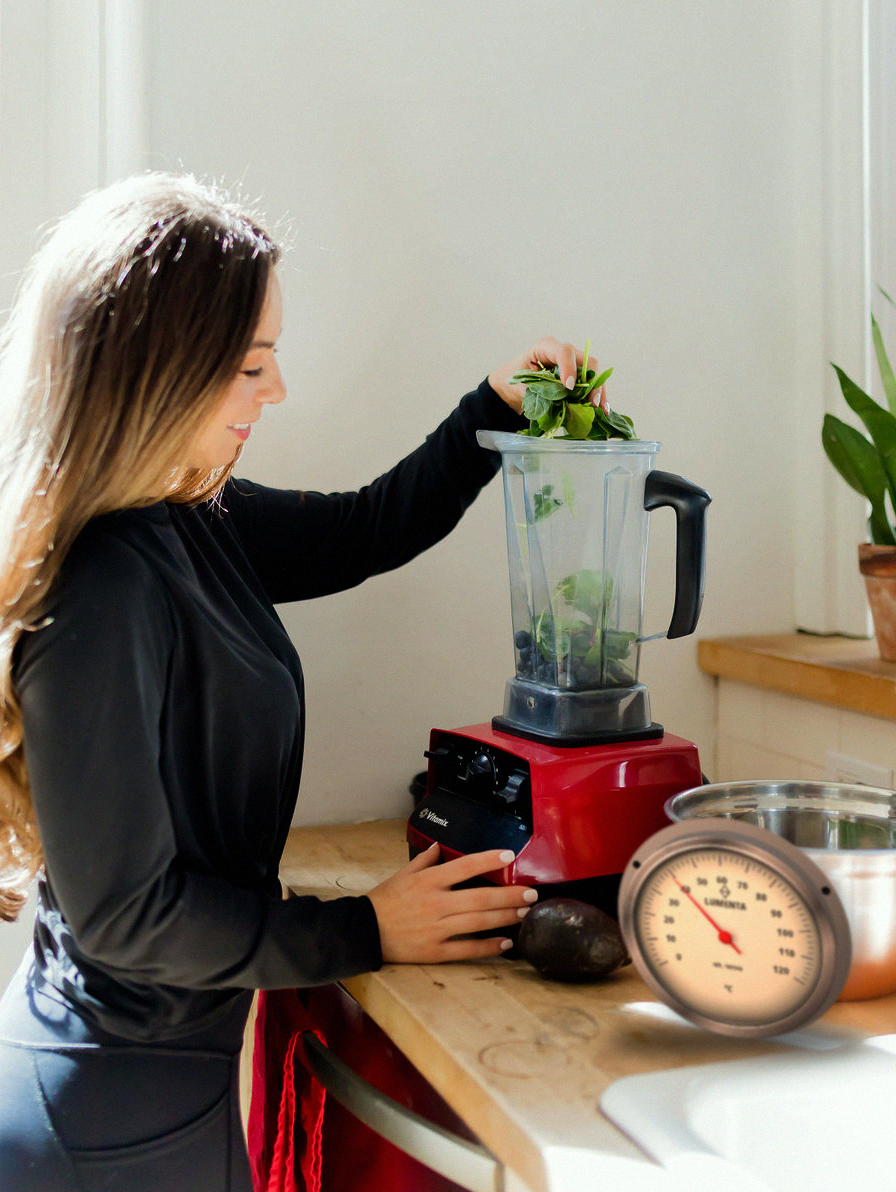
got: 40 °C
